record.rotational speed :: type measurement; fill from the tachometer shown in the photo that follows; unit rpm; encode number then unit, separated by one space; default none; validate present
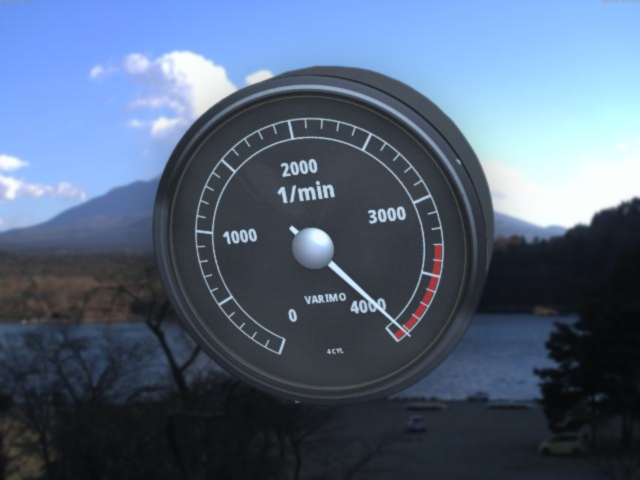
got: 3900 rpm
